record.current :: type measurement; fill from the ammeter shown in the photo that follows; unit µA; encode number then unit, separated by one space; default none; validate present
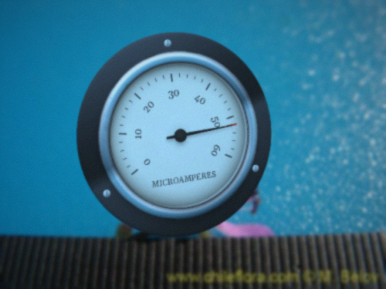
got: 52 µA
